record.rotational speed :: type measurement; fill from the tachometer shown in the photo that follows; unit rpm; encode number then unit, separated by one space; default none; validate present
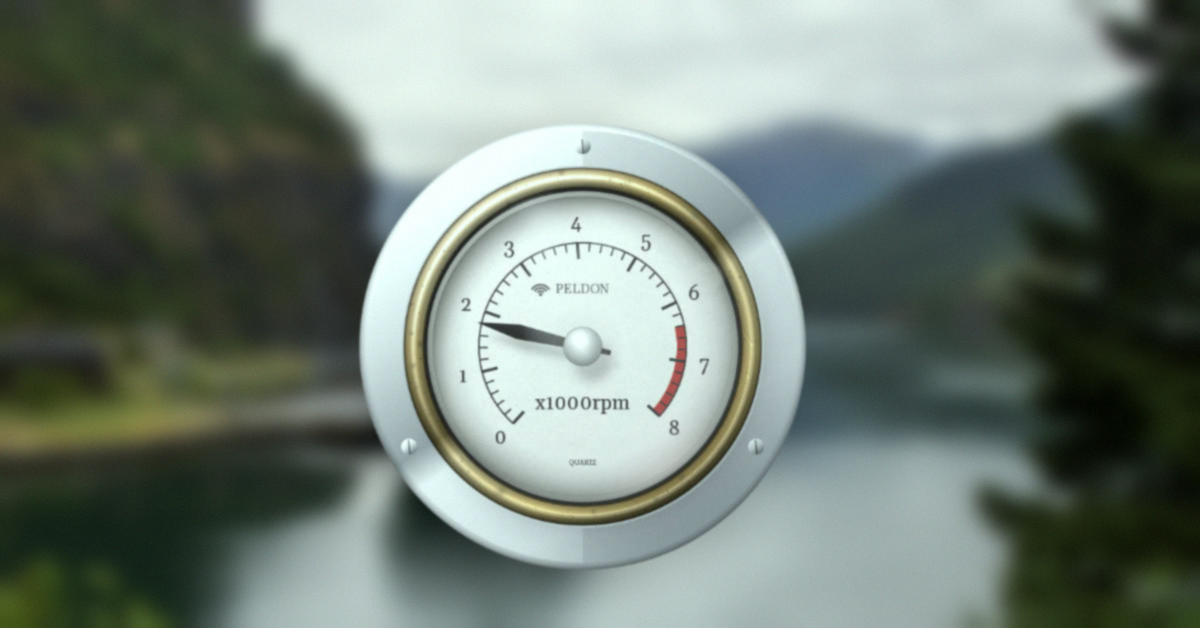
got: 1800 rpm
